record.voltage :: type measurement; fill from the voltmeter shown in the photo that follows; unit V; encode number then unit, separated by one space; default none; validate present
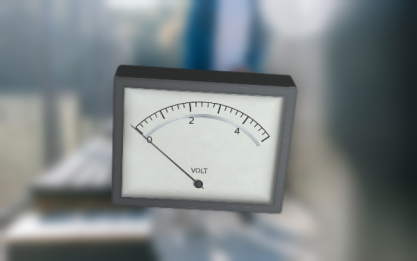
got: 0 V
